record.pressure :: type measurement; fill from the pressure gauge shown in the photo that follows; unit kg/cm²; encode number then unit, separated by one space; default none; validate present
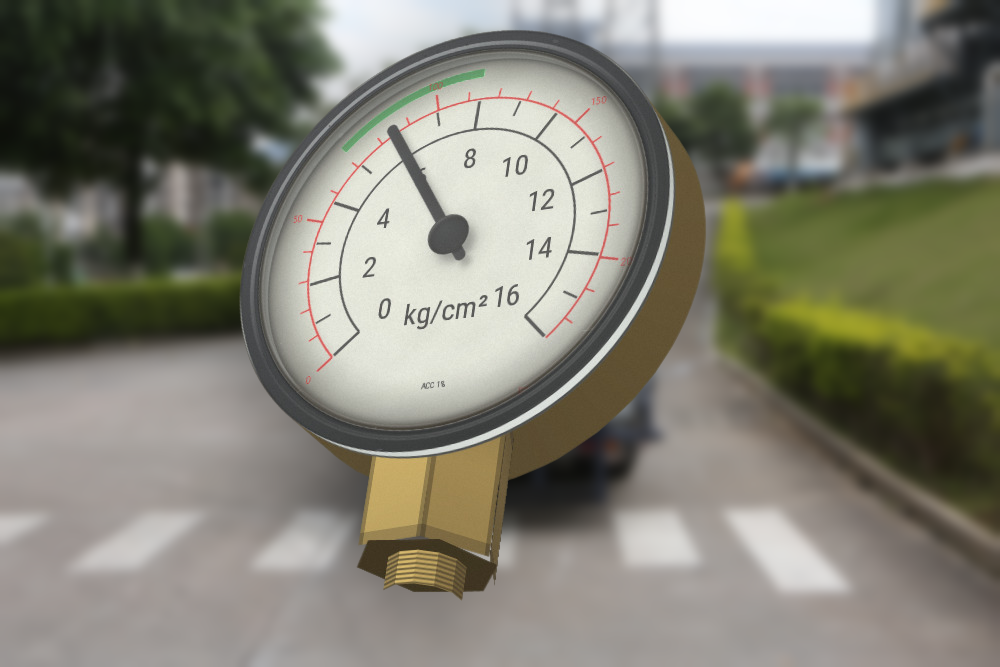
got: 6 kg/cm²
